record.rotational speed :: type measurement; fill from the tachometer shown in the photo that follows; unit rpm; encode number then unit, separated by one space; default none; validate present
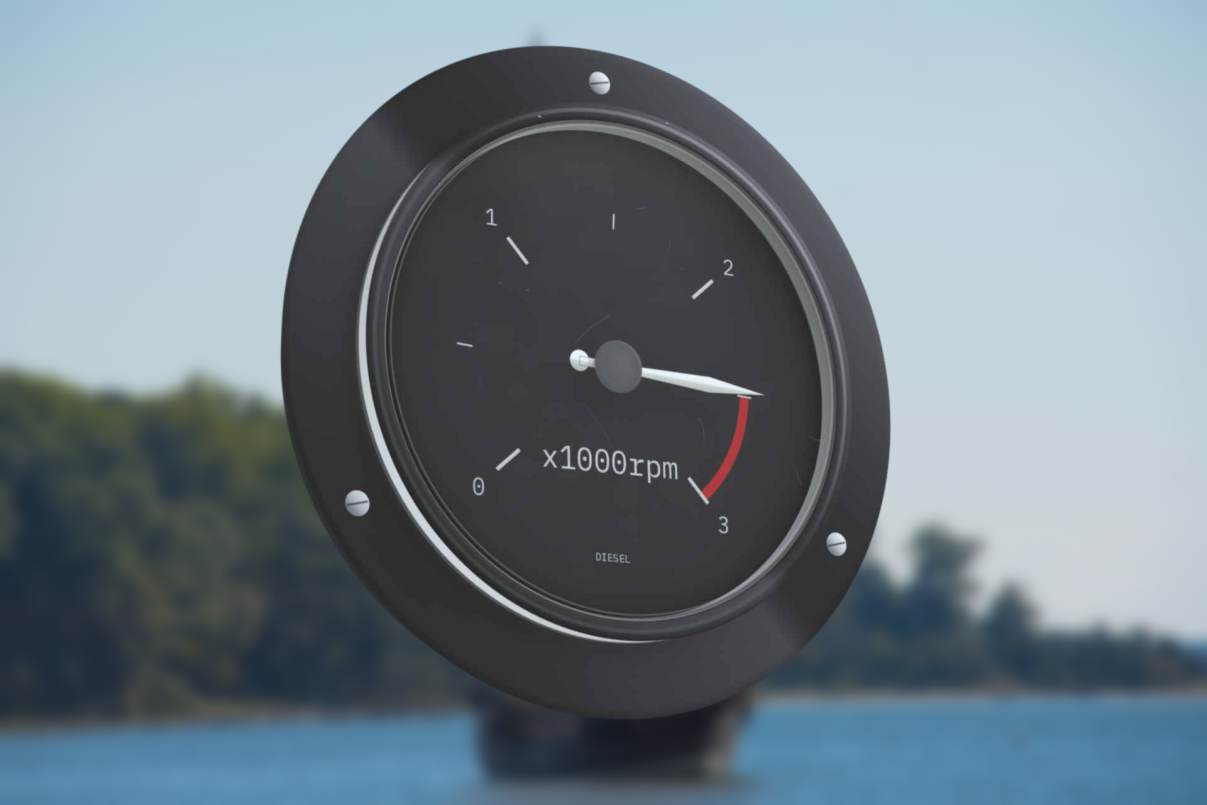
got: 2500 rpm
